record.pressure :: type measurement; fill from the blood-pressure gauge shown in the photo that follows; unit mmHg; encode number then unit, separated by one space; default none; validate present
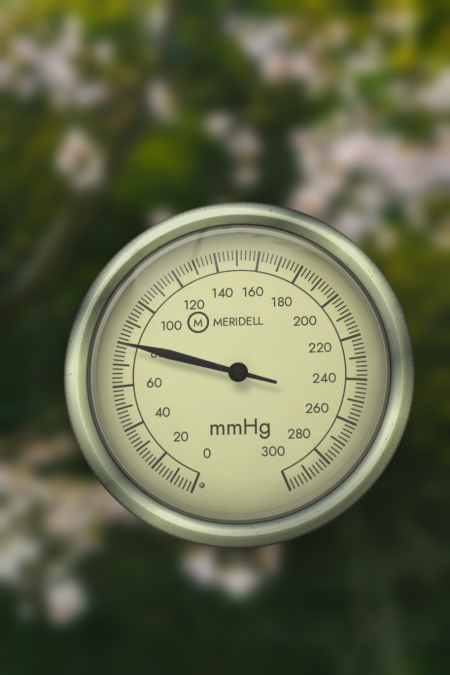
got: 80 mmHg
